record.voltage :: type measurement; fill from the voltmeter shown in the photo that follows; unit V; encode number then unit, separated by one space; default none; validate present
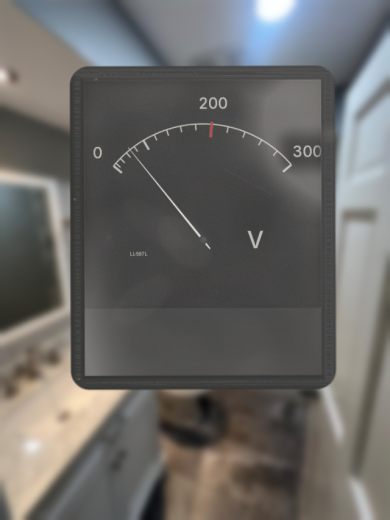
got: 70 V
